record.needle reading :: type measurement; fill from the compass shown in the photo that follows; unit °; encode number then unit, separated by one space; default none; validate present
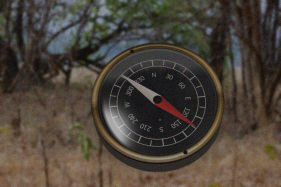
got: 135 °
